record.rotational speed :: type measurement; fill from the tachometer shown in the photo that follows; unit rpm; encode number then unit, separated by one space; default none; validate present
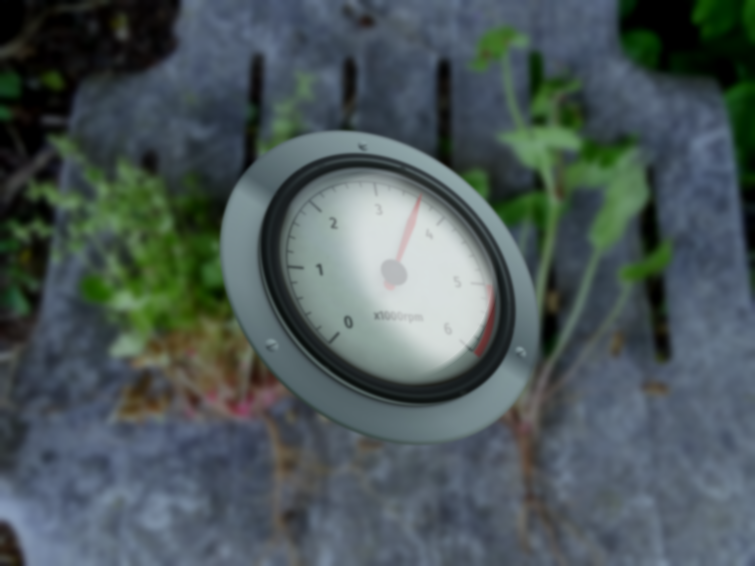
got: 3600 rpm
